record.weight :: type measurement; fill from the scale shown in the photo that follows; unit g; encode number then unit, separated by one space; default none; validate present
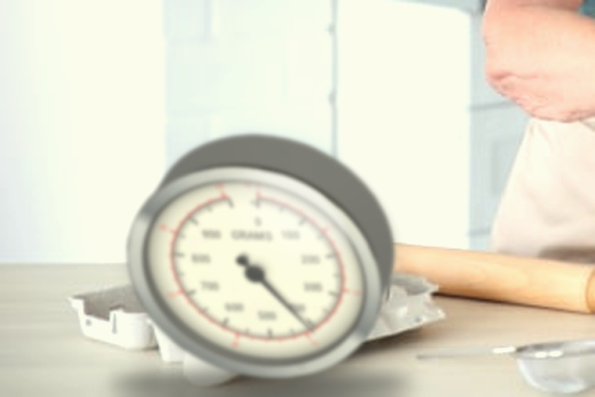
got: 400 g
